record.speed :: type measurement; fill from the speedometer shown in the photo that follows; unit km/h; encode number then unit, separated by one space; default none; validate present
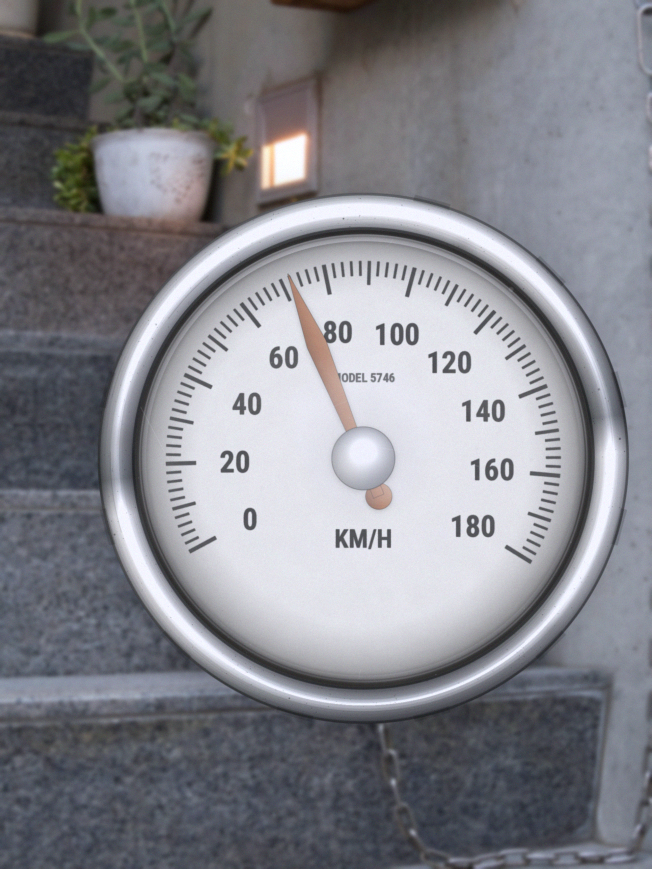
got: 72 km/h
